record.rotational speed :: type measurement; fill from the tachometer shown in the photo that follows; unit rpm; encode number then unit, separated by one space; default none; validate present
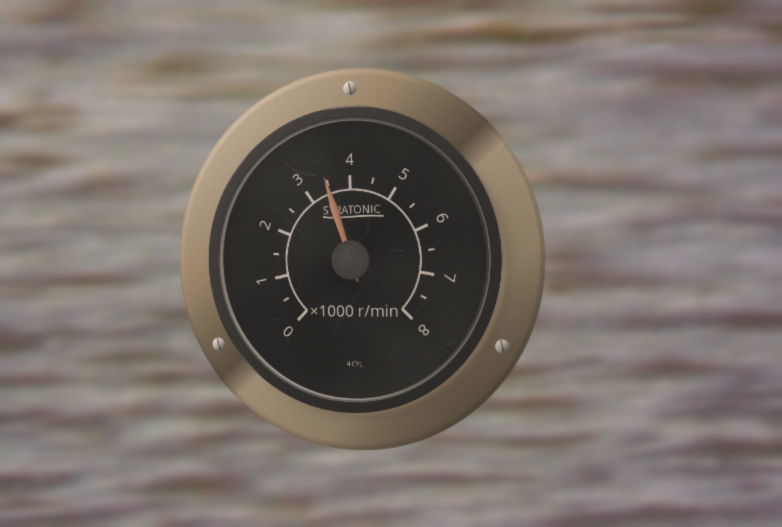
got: 3500 rpm
